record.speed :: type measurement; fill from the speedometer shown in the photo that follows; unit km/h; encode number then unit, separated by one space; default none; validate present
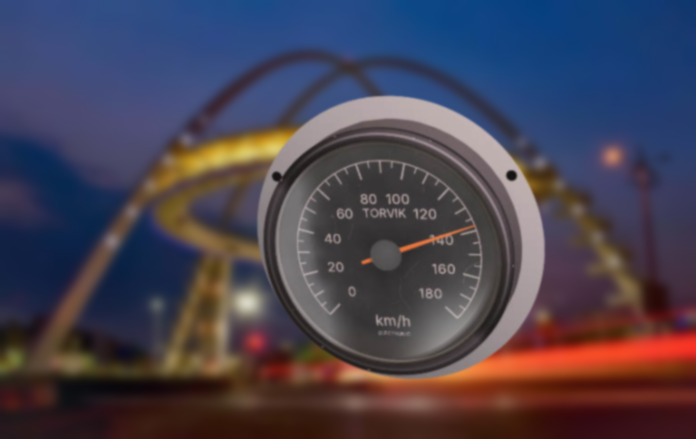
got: 137.5 km/h
